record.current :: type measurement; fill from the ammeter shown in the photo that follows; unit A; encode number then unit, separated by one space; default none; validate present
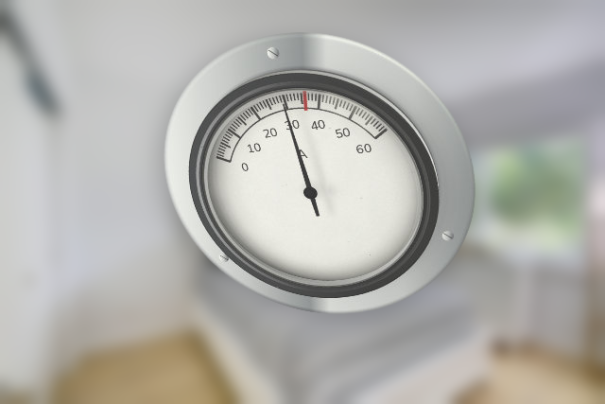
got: 30 A
